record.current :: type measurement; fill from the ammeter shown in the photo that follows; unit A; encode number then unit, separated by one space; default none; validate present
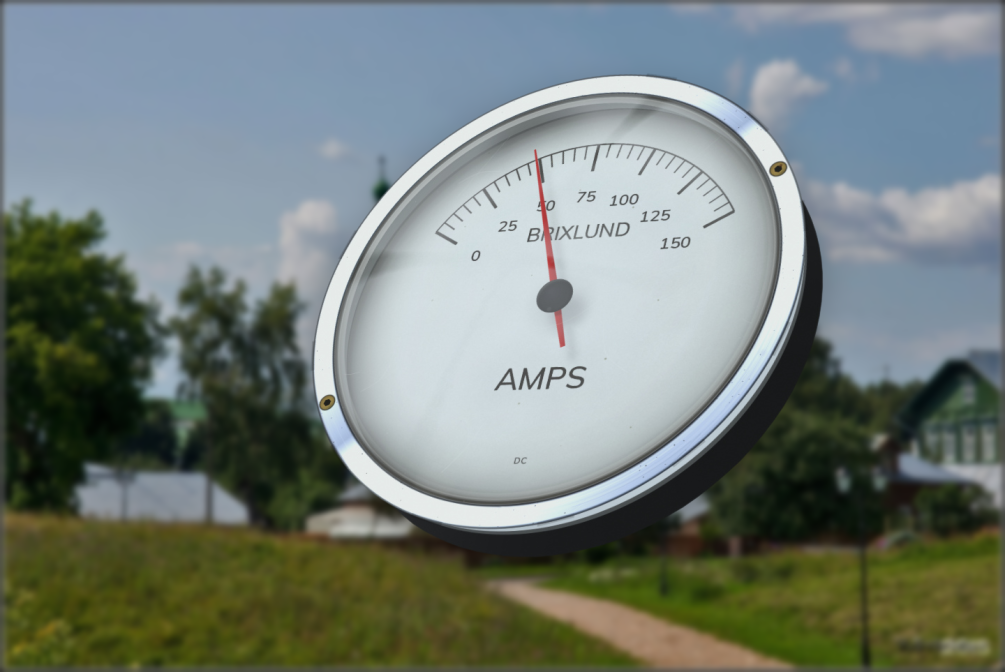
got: 50 A
